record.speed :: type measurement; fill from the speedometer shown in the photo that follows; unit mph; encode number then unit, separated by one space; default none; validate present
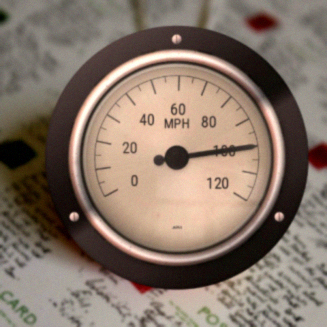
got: 100 mph
